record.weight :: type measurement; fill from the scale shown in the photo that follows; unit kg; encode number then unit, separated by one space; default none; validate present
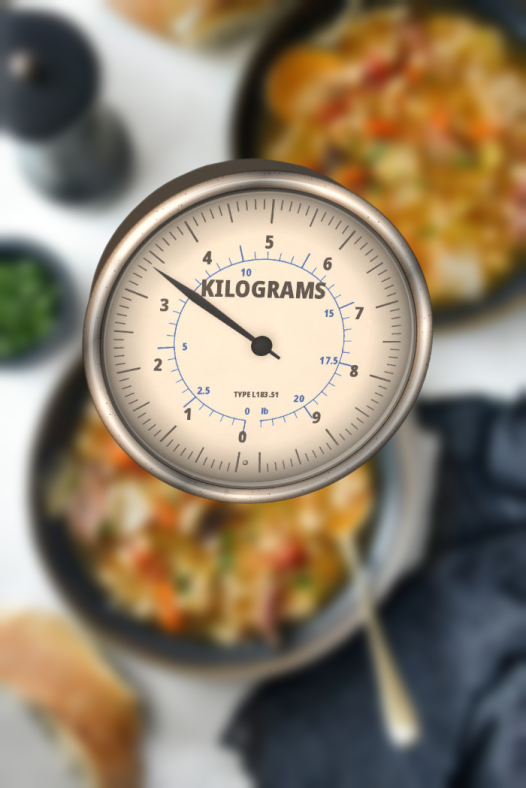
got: 3.4 kg
